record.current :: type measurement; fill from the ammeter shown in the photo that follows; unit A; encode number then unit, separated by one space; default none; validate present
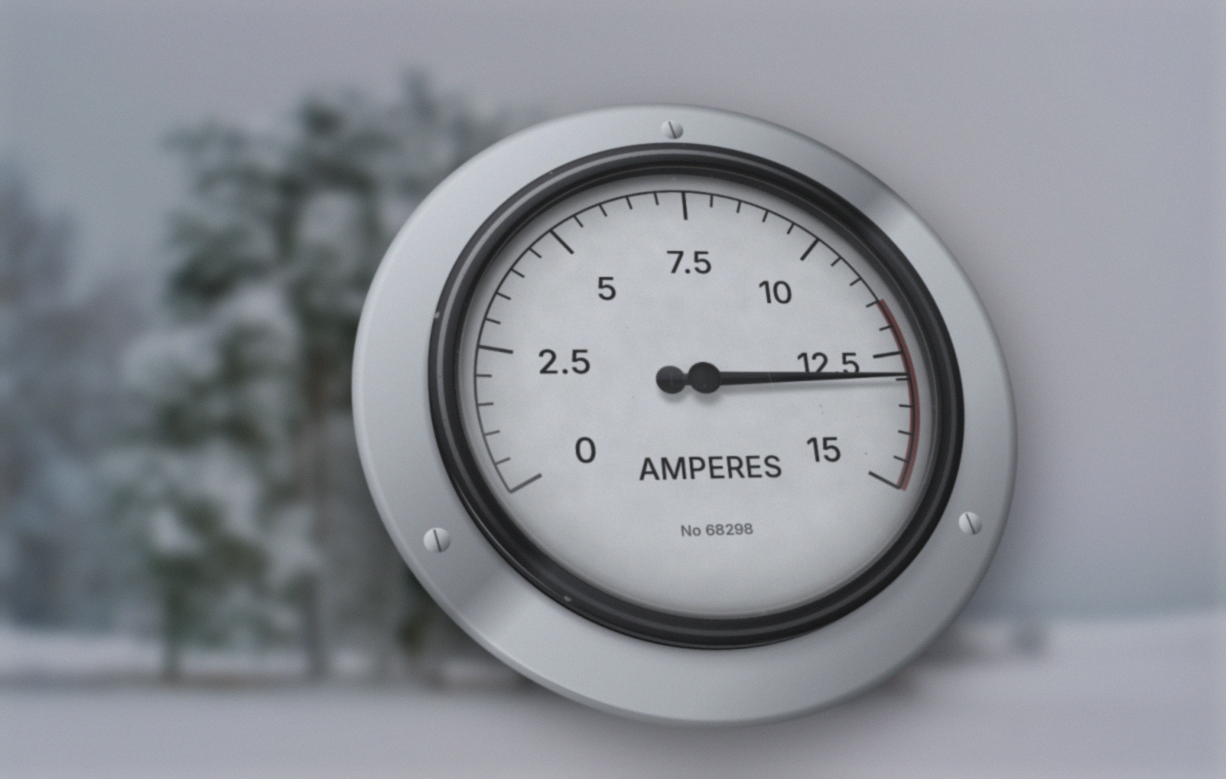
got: 13 A
